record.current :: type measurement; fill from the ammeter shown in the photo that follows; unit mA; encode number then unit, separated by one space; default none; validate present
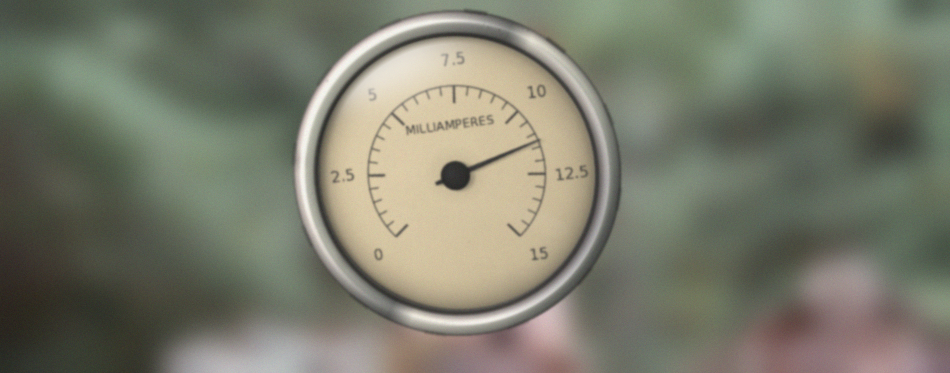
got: 11.25 mA
